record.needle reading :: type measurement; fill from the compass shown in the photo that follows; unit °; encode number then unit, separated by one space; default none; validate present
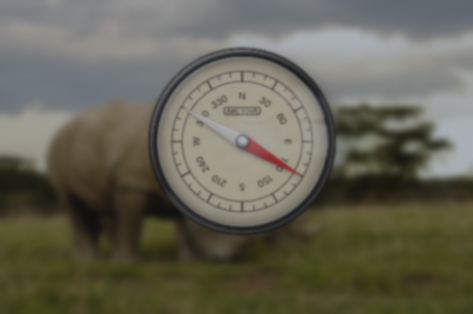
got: 120 °
